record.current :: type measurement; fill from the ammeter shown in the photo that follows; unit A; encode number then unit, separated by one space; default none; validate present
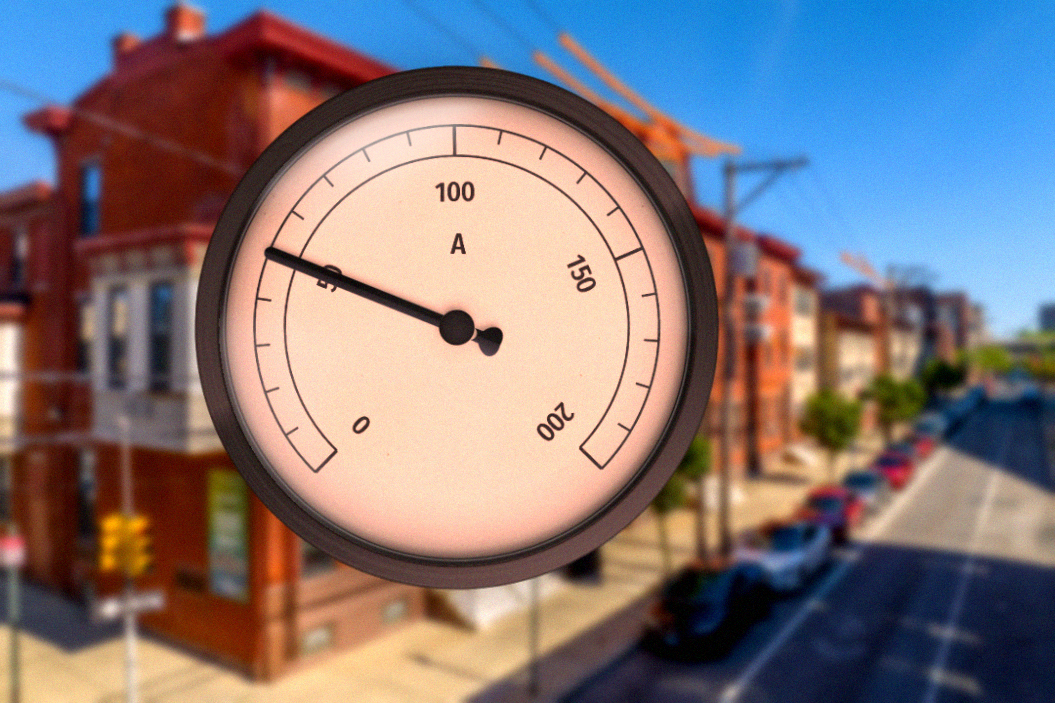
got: 50 A
